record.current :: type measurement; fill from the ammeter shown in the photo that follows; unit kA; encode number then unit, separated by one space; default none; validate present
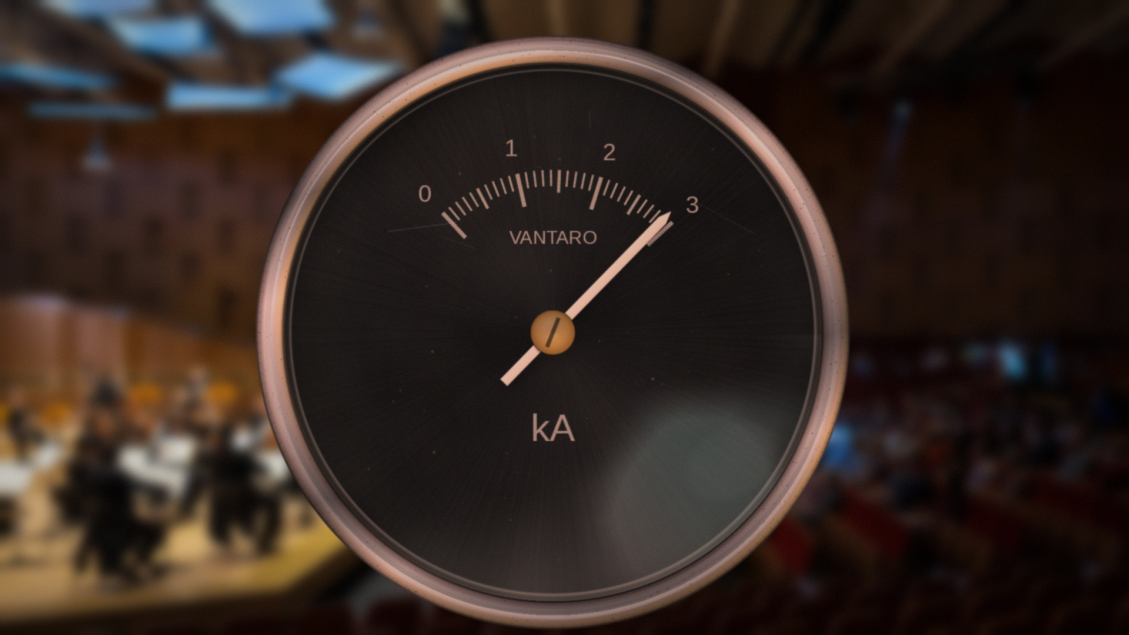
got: 2.9 kA
